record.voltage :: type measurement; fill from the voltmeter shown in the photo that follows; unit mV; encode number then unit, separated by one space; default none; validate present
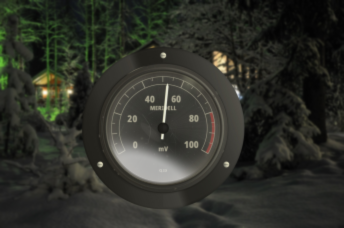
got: 52.5 mV
